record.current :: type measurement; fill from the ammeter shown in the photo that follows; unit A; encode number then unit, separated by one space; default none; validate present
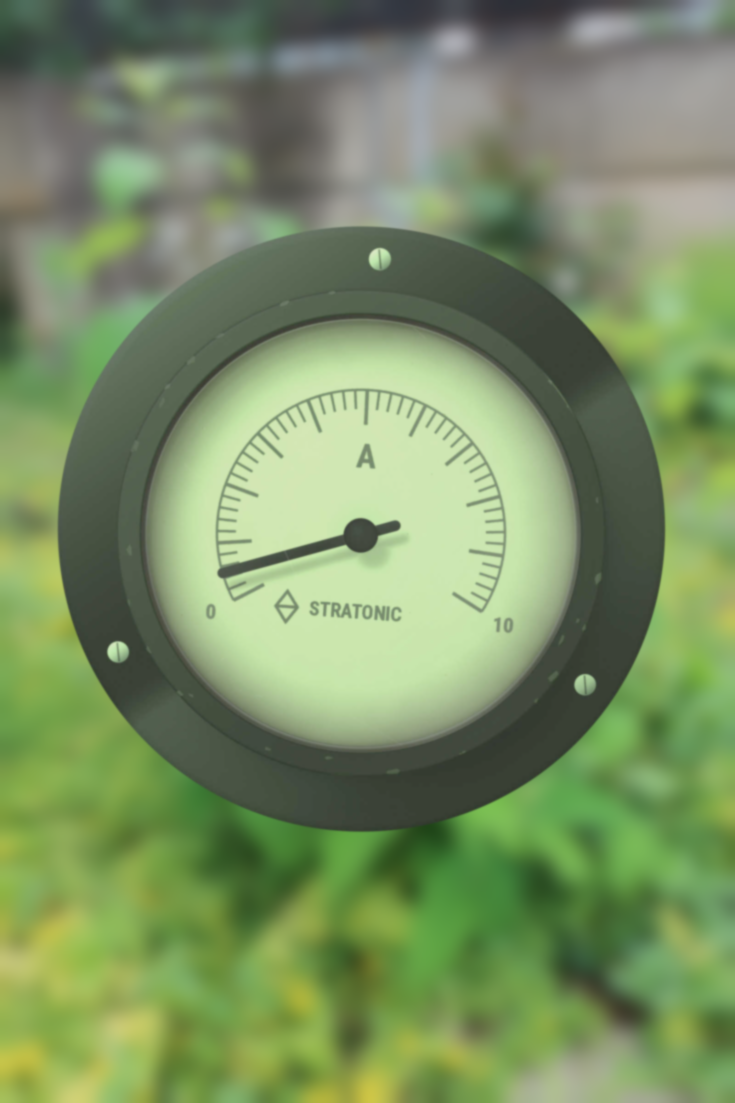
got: 0.5 A
